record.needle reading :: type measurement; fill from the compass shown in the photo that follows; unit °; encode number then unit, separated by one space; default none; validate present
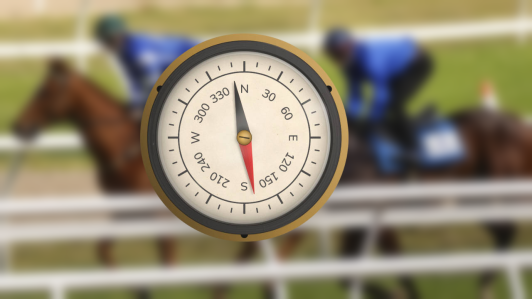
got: 170 °
